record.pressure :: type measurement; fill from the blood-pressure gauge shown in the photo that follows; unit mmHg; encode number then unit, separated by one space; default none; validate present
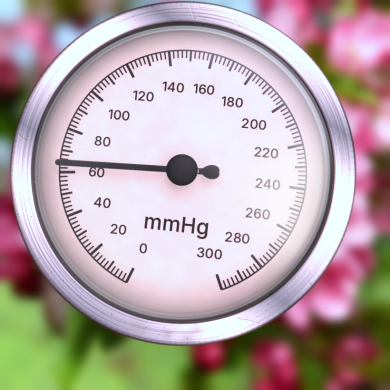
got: 64 mmHg
